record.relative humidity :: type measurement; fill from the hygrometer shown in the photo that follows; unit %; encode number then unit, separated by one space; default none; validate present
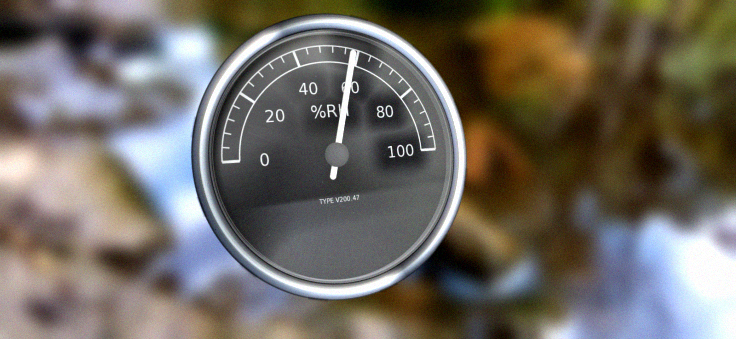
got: 58 %
